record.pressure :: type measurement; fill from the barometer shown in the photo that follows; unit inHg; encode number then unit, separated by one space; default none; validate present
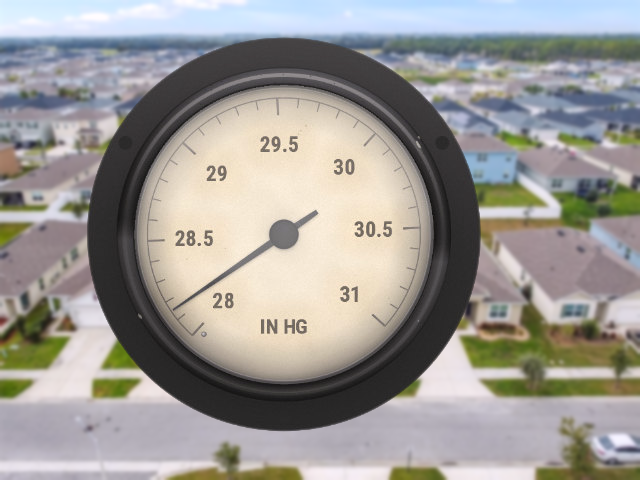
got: 28.15 inHg
